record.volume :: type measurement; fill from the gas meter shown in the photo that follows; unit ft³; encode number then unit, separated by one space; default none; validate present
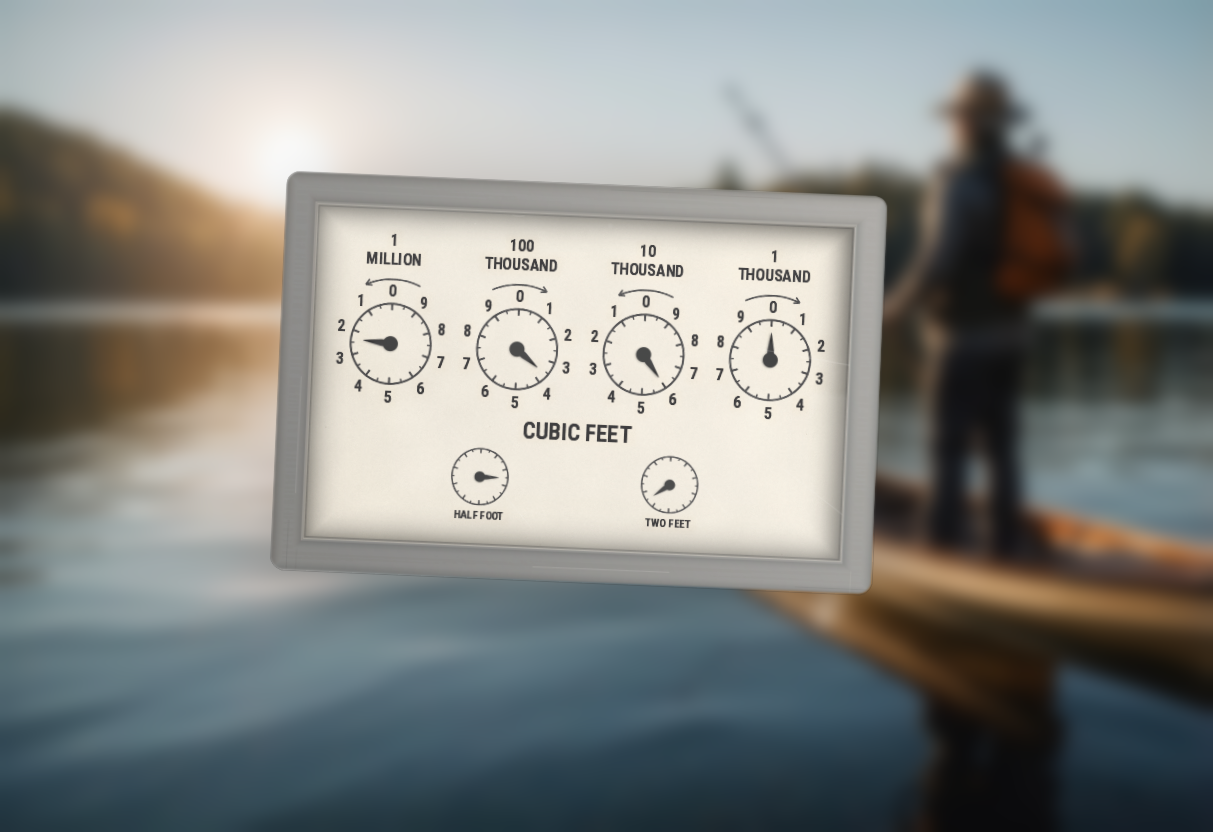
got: 236000 ft³
